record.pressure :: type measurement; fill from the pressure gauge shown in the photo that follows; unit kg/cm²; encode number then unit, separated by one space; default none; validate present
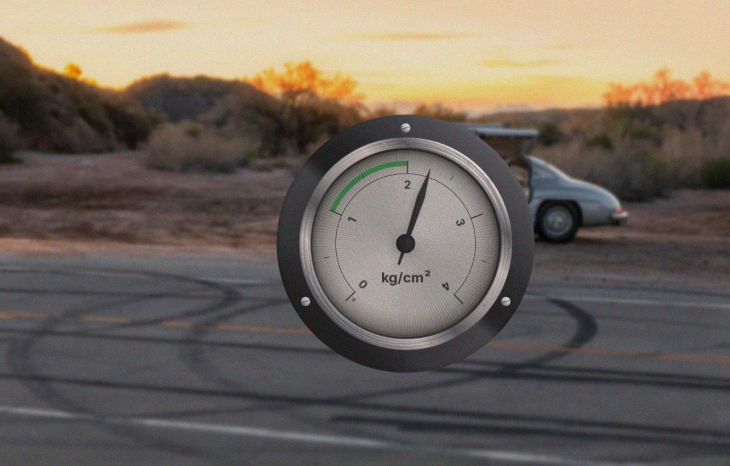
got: 2.25 kg/cm²
